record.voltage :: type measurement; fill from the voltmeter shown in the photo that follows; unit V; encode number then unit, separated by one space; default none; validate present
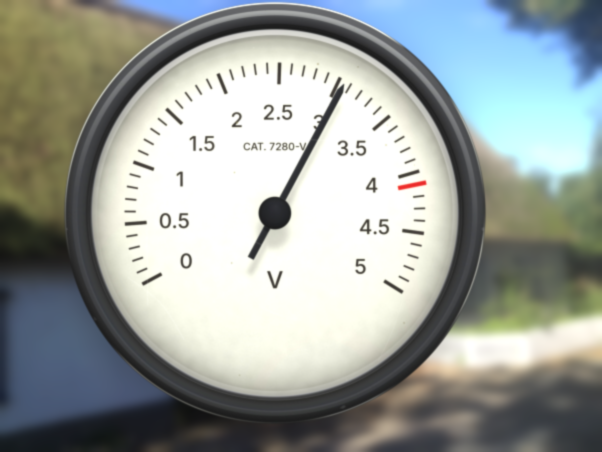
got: 3.05 V
